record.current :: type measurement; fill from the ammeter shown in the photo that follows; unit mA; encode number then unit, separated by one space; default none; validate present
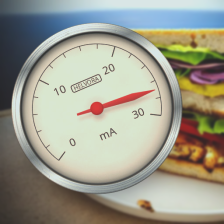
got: 27 mA
